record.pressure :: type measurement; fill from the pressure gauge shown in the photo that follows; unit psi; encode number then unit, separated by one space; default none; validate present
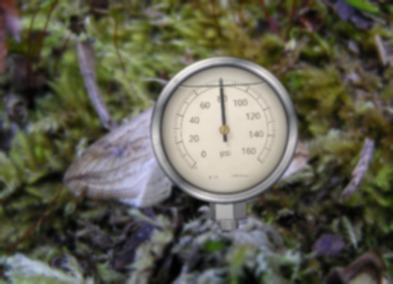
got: 80 psi
